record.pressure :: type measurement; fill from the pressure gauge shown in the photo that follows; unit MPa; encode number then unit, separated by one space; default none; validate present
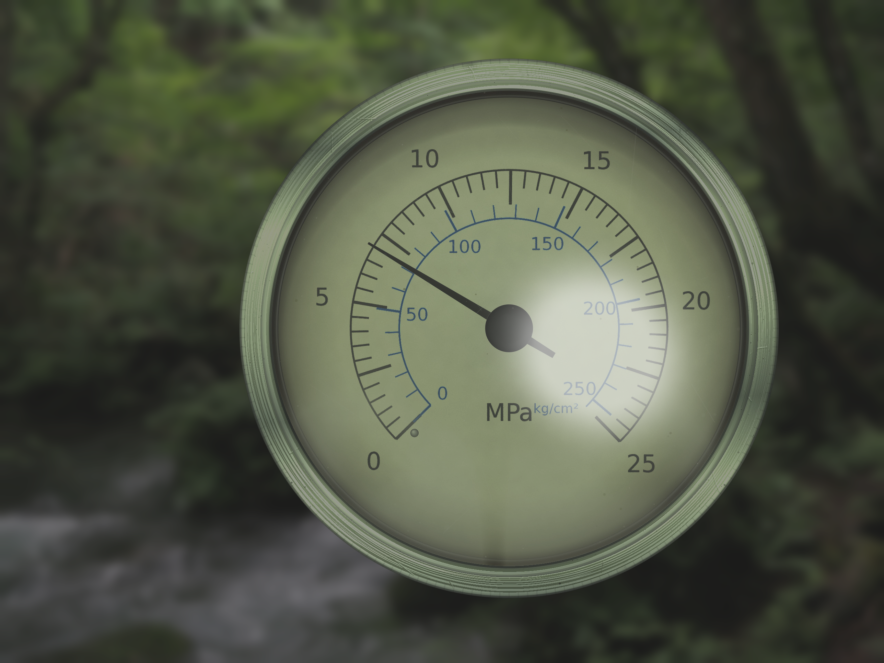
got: 7 MPa
